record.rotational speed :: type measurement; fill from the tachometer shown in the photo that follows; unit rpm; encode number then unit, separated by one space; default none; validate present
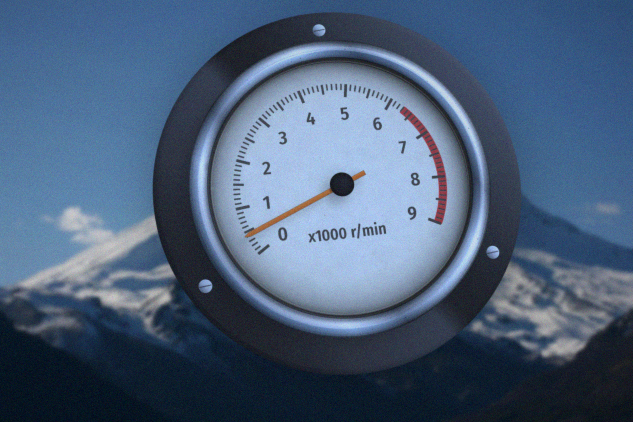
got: 400 rpm
